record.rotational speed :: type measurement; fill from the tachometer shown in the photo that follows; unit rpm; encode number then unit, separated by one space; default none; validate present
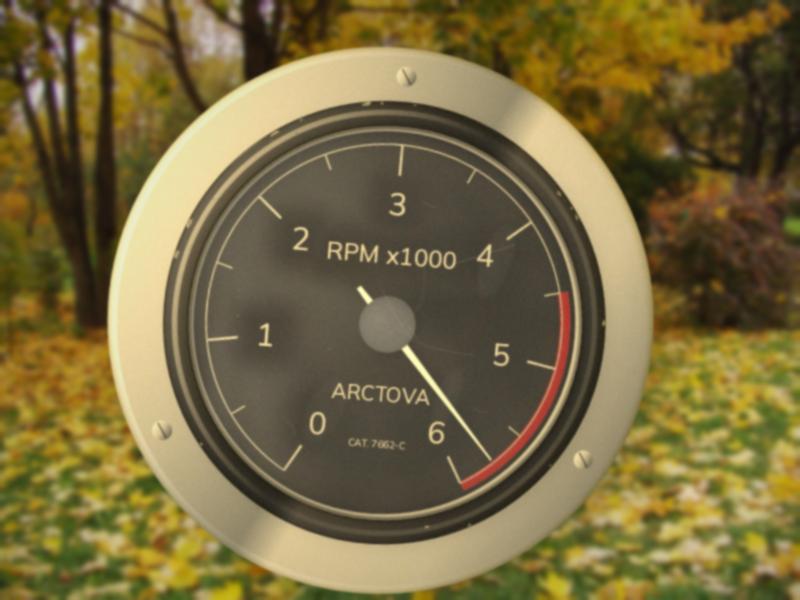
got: 5750 rpm
